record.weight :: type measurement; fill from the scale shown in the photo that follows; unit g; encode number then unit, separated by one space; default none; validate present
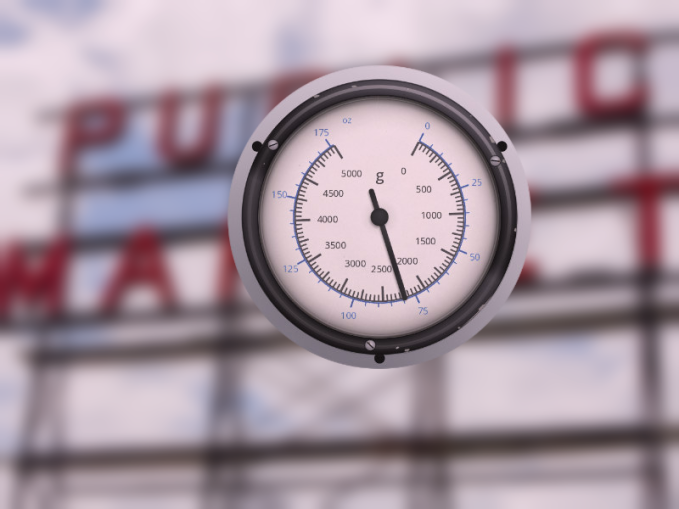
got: 2250 g
